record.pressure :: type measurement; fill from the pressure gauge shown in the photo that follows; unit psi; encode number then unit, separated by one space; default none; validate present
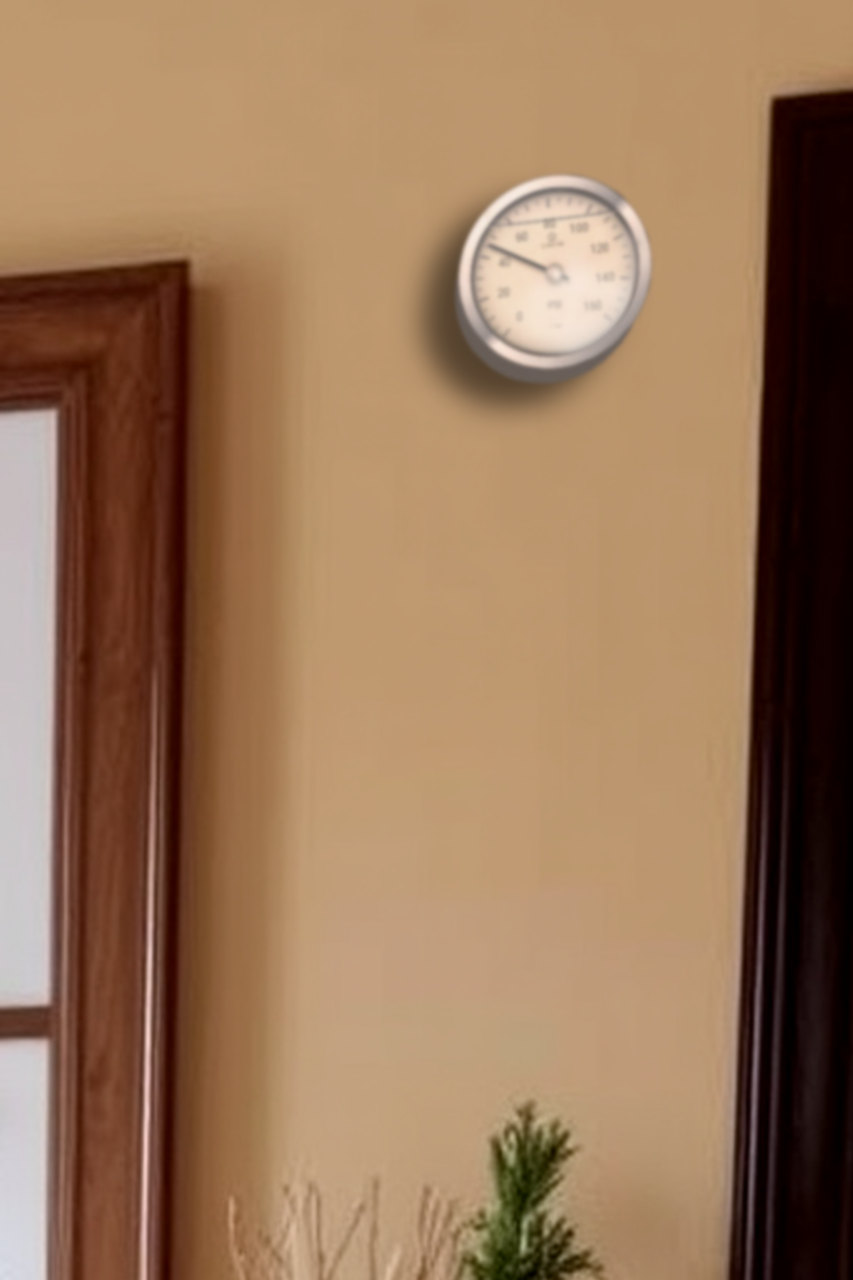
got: 45 psi
